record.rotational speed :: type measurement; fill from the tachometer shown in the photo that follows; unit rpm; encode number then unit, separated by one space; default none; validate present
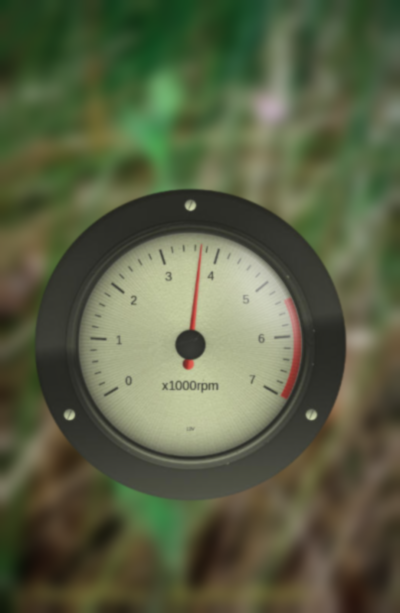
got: 3700 rpm
